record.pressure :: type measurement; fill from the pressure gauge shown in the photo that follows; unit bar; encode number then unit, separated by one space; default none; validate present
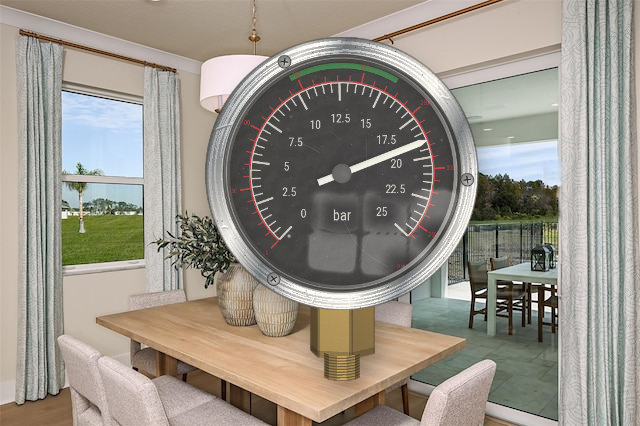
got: 19 bar
